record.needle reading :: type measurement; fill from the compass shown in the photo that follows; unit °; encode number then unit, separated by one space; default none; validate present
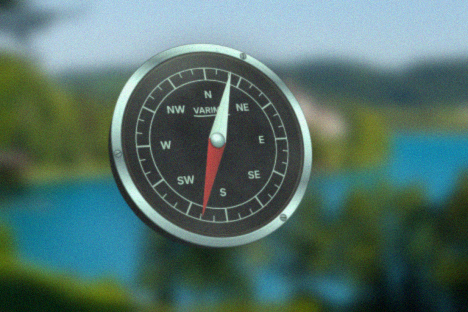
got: 200 °
